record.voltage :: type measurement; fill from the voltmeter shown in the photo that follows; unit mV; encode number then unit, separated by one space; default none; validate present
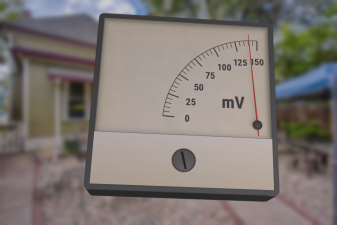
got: 140 mV
